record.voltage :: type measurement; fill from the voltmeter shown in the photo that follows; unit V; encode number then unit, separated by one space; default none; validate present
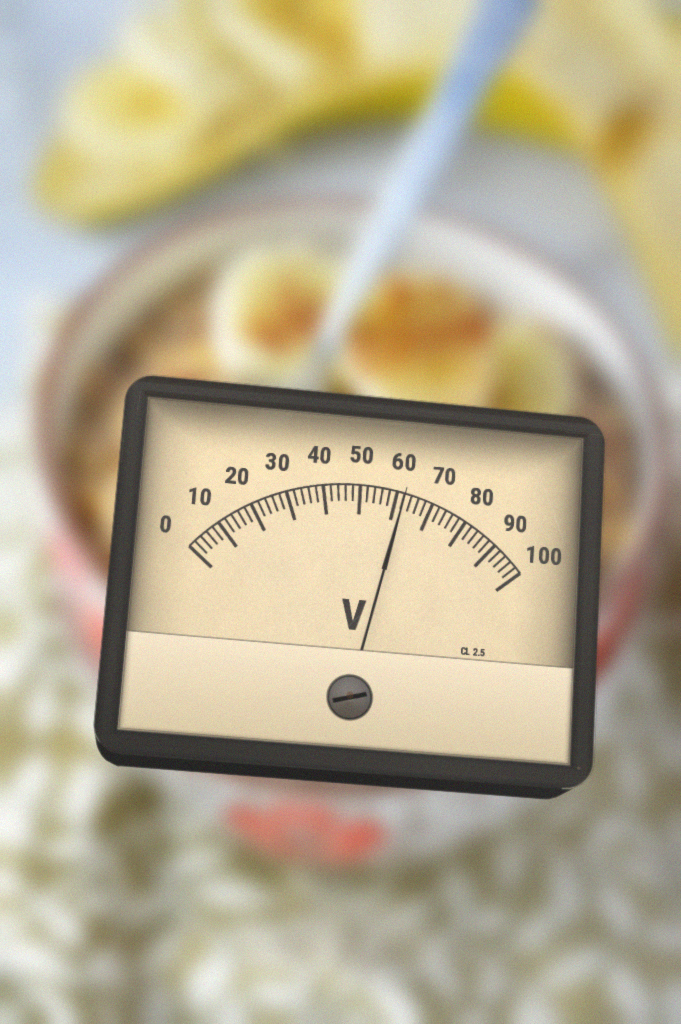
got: 62 V
